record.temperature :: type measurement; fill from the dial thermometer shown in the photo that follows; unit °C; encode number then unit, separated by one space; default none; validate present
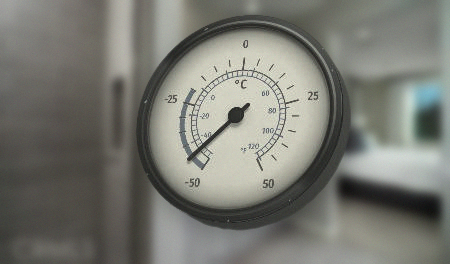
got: -45 °C
